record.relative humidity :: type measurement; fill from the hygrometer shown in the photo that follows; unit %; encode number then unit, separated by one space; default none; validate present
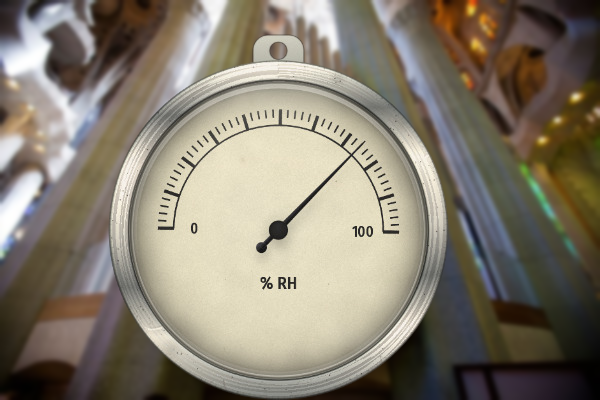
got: 74 %
